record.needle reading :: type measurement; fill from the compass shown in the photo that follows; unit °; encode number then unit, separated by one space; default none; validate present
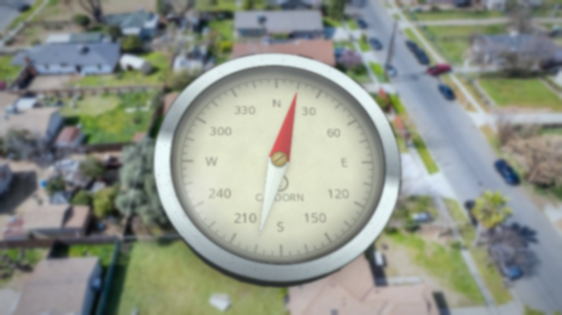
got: 15 °
